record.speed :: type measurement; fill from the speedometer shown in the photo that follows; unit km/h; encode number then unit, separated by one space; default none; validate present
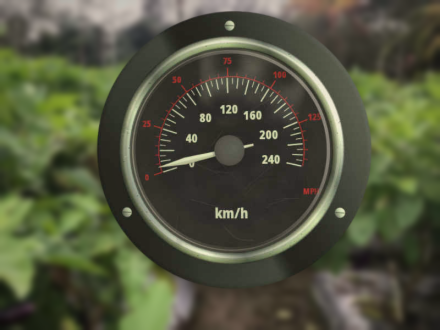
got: 5 km/h
